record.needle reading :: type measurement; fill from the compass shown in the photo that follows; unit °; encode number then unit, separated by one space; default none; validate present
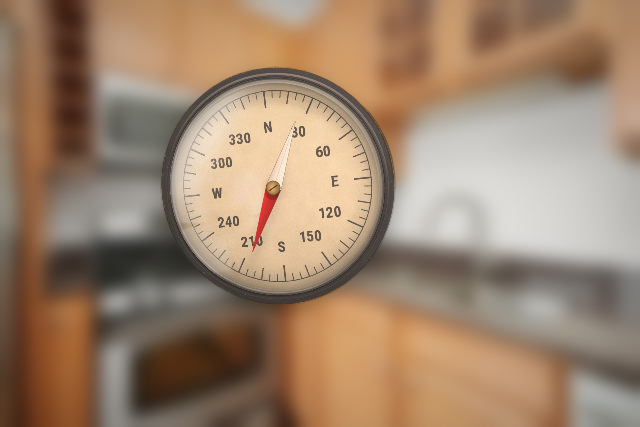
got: 205 °
